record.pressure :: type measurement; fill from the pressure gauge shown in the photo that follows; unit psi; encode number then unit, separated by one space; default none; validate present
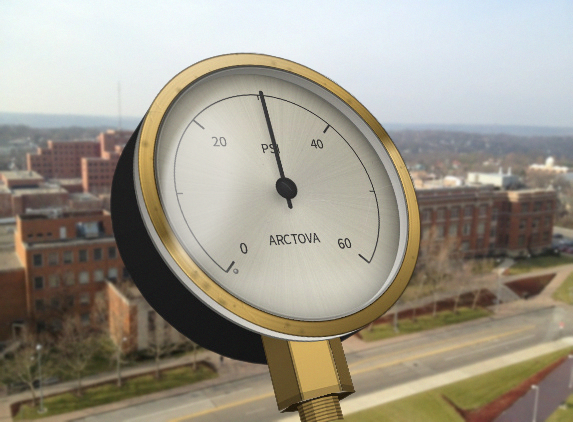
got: 30 psi
